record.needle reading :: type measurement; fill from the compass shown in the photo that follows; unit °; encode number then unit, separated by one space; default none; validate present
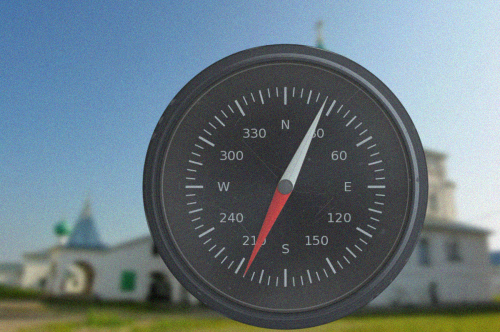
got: 205 °
